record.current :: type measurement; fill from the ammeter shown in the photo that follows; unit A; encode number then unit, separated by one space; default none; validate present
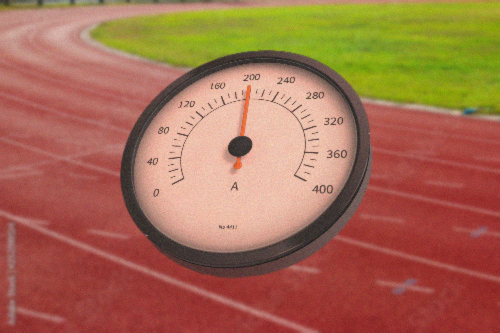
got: 200 A
